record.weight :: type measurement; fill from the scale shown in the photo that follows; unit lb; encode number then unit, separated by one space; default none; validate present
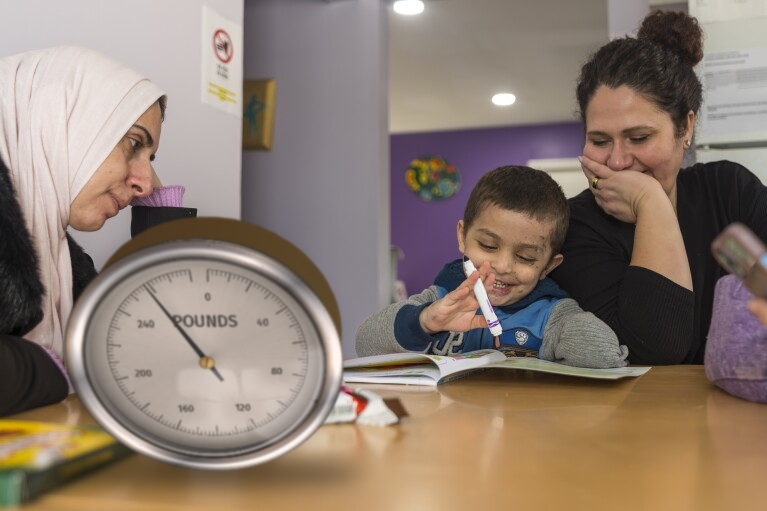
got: 260 lb
